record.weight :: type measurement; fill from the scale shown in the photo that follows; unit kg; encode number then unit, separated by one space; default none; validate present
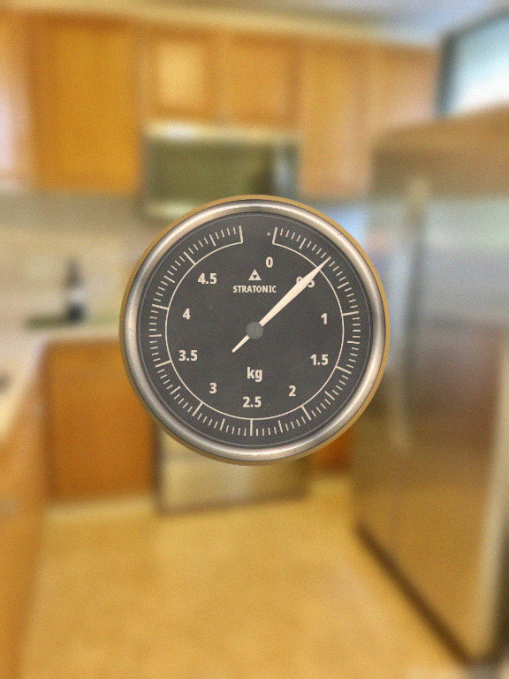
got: 0.5 kg
